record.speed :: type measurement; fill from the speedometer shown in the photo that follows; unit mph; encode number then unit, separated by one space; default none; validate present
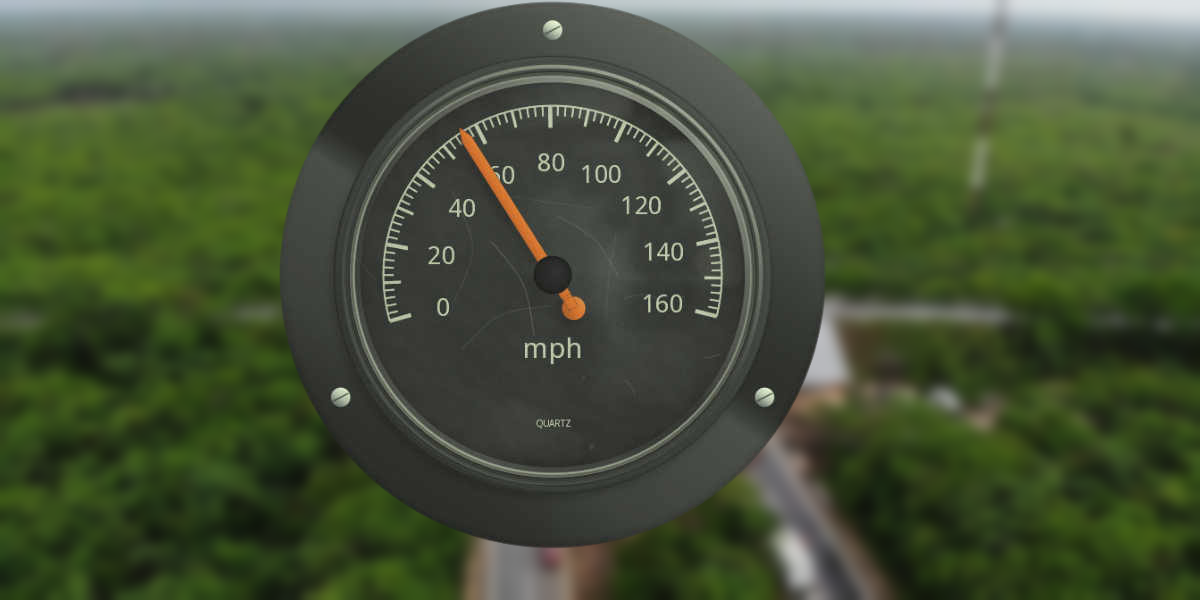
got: 56 mph
